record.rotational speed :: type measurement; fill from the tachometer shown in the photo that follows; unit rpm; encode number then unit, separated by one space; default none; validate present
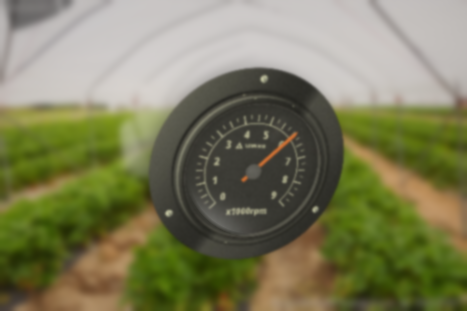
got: 6000 rpm
